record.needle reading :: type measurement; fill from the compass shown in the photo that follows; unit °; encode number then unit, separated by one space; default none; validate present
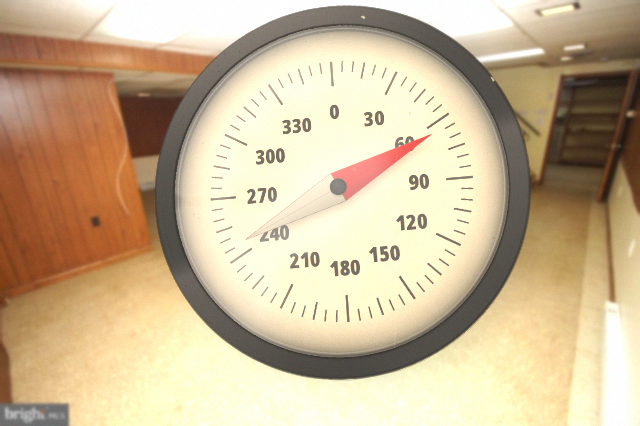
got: 65 °
